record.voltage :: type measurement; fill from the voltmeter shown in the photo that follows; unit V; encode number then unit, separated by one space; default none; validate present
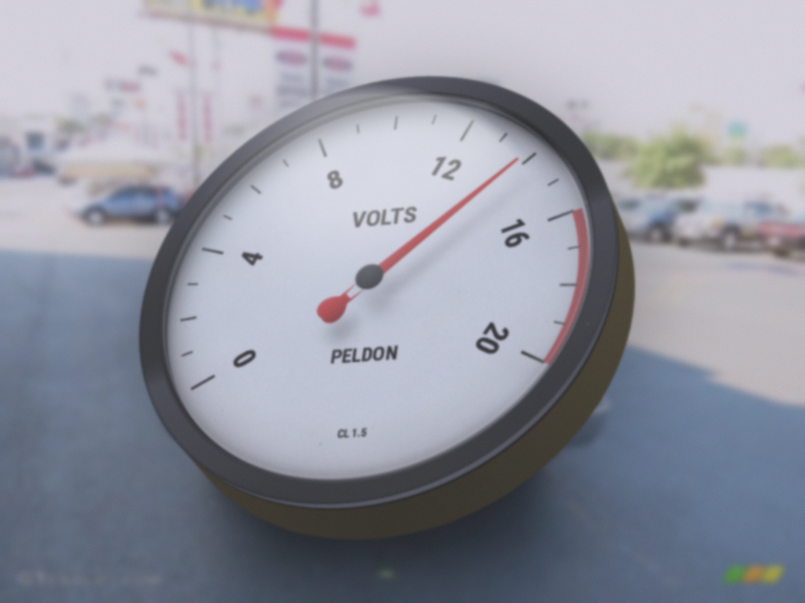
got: 14 V
